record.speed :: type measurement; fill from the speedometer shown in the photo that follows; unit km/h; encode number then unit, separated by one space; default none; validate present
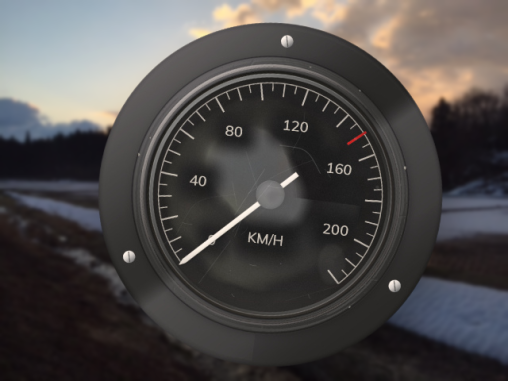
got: 0 km/h
